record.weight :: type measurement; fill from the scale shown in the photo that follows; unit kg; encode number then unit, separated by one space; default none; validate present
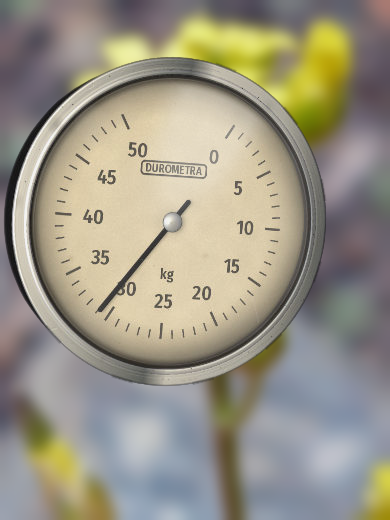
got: 31 kg
